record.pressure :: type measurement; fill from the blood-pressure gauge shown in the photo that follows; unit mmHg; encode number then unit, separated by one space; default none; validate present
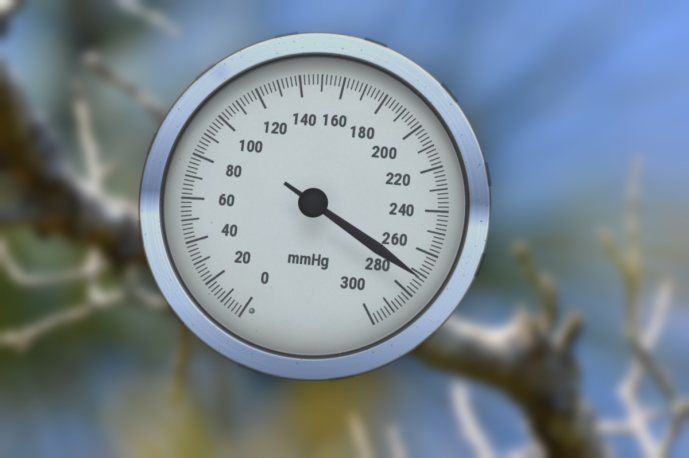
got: 272 mmHg
